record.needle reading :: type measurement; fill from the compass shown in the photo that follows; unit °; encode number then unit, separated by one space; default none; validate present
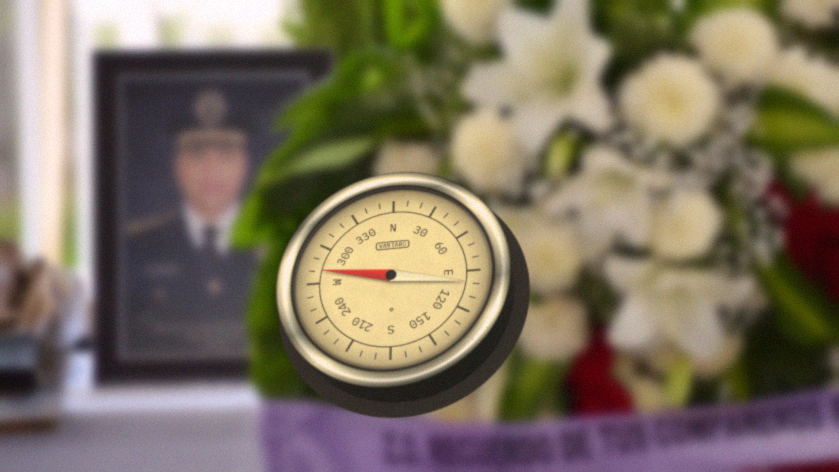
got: 280 °
